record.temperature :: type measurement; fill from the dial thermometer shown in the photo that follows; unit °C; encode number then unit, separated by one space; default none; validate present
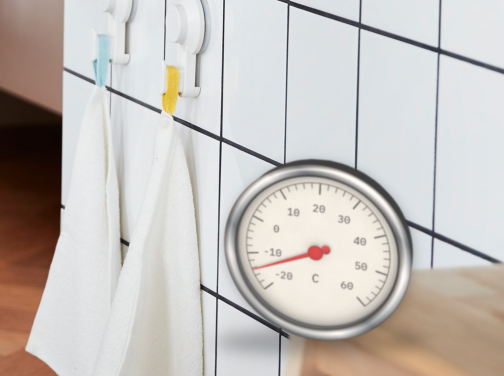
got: -14 °C
